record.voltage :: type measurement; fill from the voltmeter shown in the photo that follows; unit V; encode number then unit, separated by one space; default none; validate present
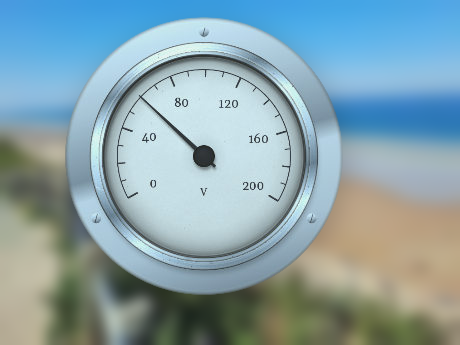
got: 60 V
